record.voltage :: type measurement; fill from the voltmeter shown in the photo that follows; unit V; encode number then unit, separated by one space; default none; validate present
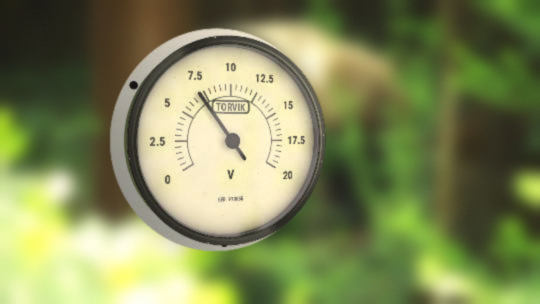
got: 7 V
